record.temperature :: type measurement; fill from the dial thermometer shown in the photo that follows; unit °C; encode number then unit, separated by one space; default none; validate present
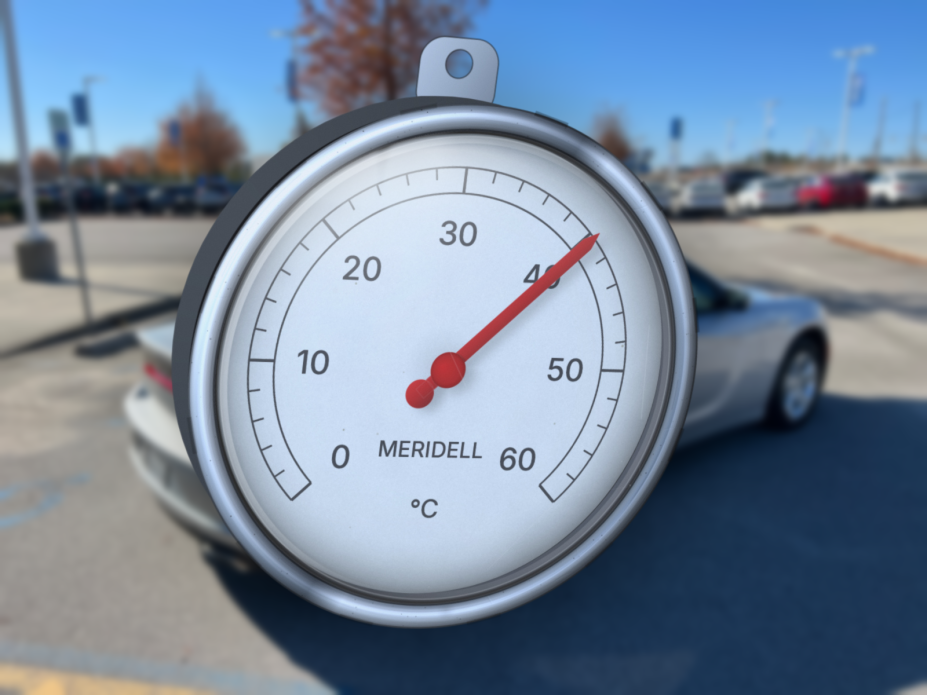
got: 40 °C
